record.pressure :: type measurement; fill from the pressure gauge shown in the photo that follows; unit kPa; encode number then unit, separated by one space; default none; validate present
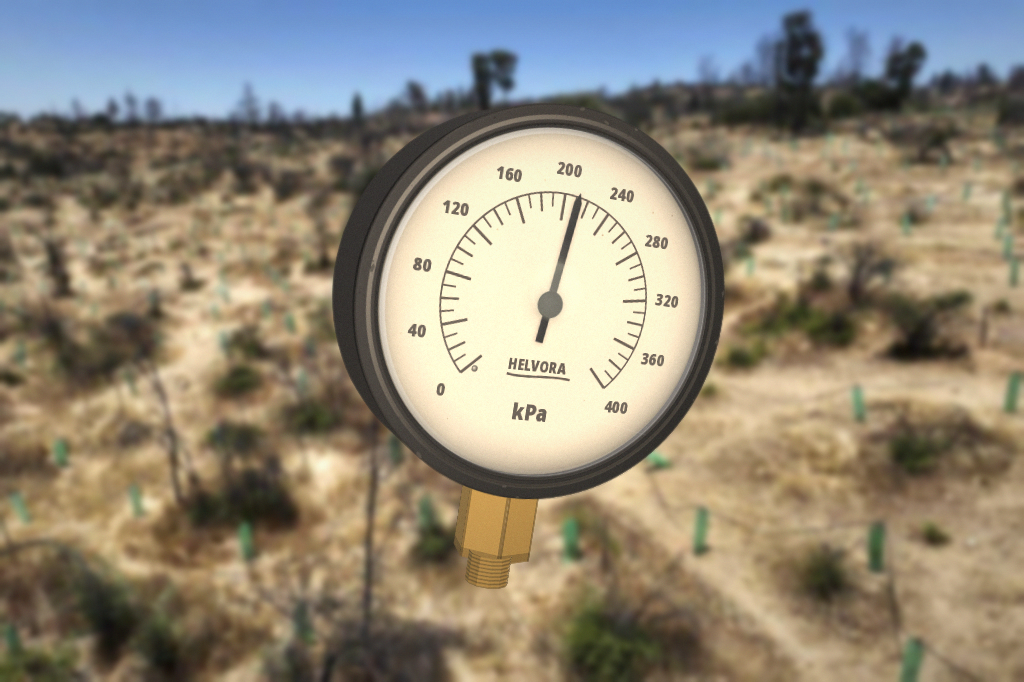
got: 210 kPa
